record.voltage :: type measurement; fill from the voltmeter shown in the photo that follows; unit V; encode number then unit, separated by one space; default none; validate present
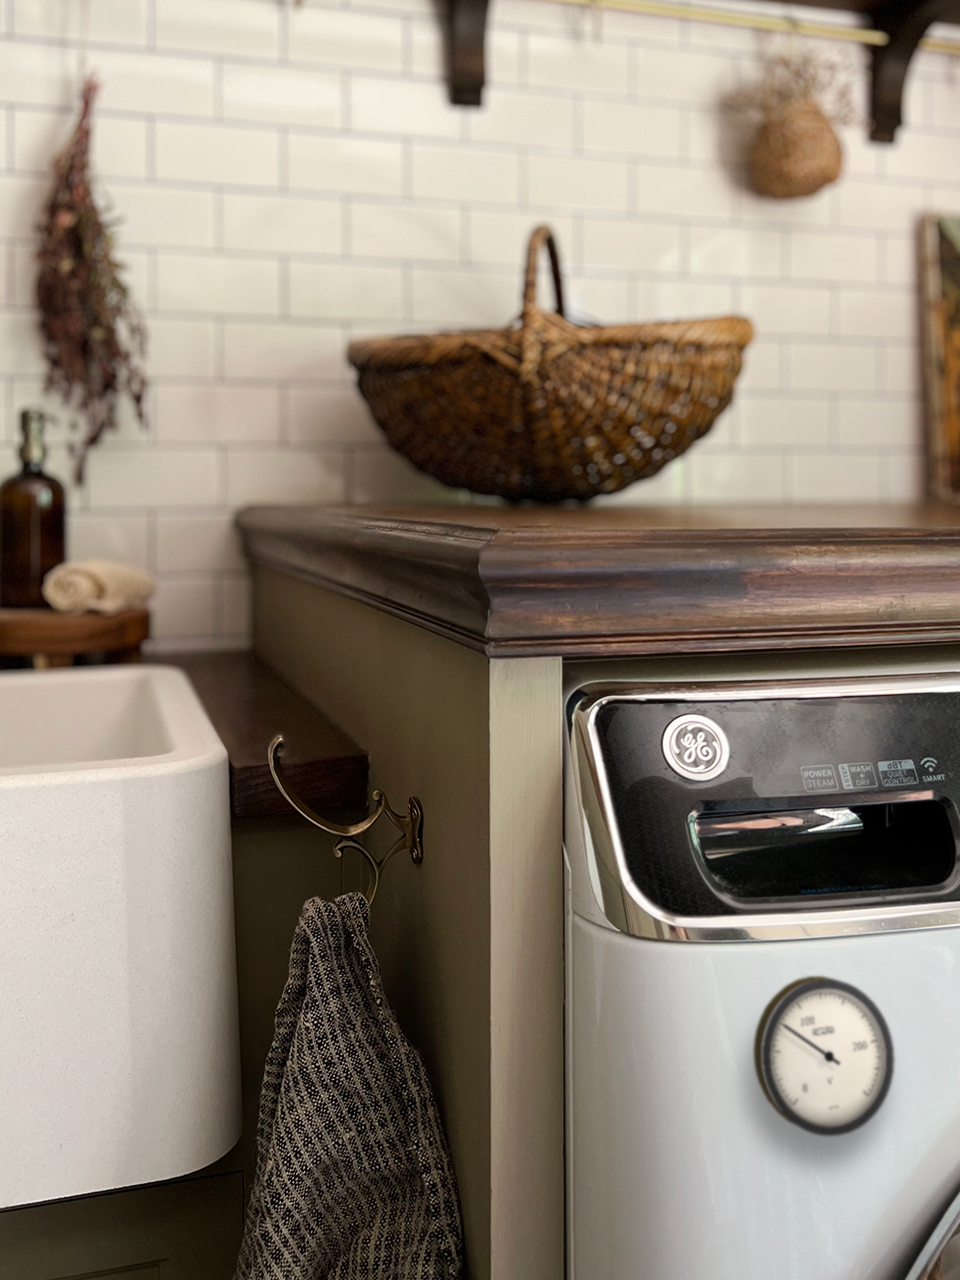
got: 75 V
